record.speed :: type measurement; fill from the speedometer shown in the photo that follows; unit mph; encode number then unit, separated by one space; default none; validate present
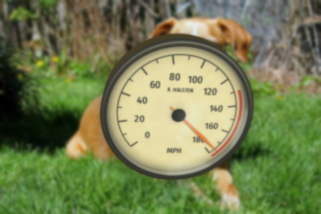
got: 175 mph
